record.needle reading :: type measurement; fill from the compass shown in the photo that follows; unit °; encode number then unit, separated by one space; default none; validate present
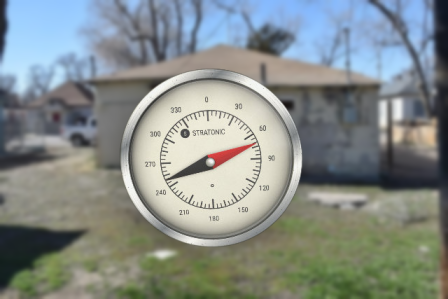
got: 70 °
